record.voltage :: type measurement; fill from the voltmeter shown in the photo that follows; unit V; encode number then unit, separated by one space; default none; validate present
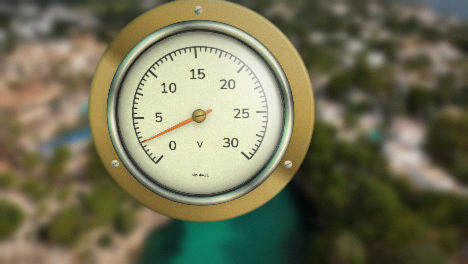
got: 2.5 V
